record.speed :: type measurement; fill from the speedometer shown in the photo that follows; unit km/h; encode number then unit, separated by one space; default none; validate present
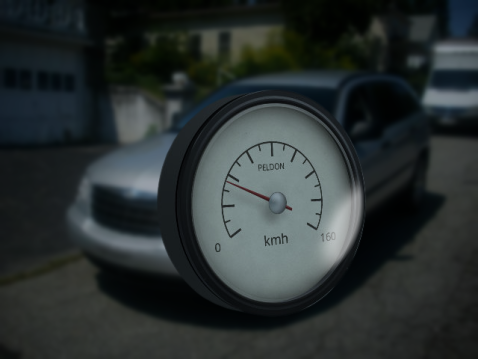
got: 35 km/h
